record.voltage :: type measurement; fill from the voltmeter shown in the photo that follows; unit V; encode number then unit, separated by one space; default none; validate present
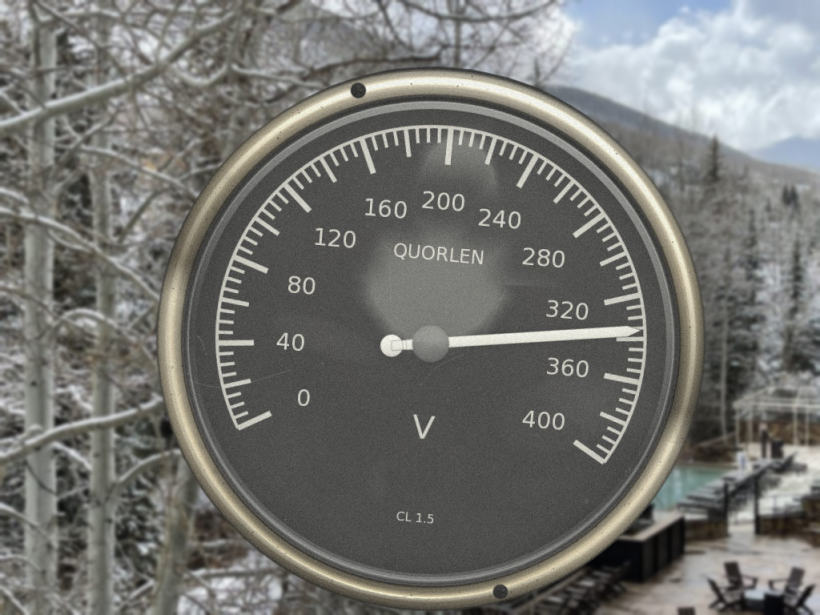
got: 335 V
